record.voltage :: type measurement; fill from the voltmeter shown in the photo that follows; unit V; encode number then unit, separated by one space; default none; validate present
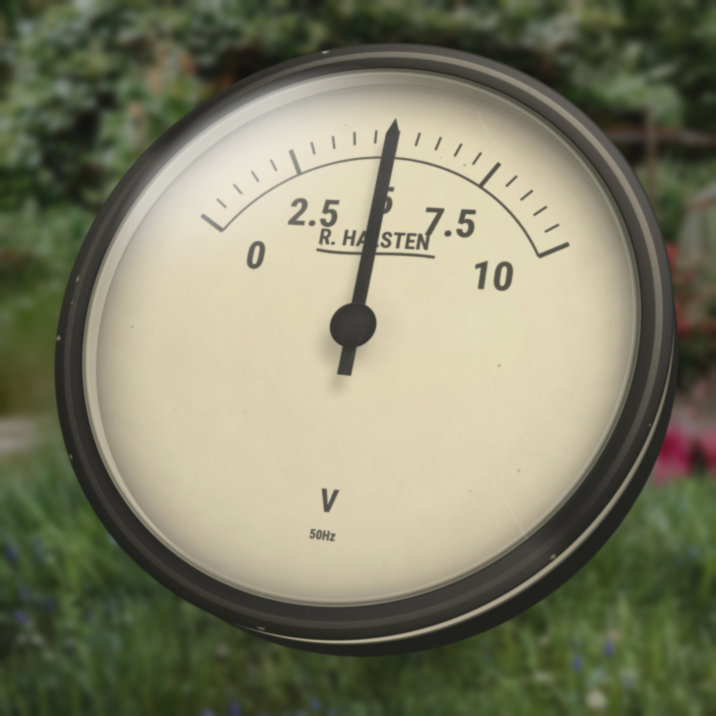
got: 5 V
